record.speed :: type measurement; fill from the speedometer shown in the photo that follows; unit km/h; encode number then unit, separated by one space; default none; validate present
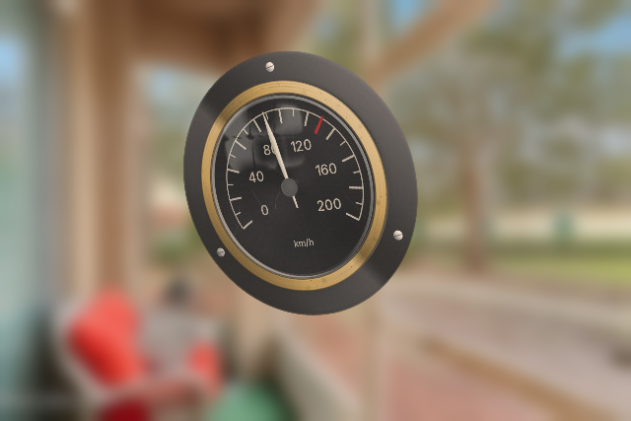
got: 90 km/h
